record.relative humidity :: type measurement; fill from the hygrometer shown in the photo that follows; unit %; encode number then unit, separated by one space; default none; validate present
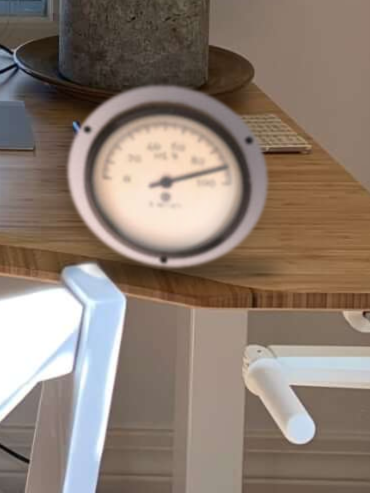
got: 90 %
